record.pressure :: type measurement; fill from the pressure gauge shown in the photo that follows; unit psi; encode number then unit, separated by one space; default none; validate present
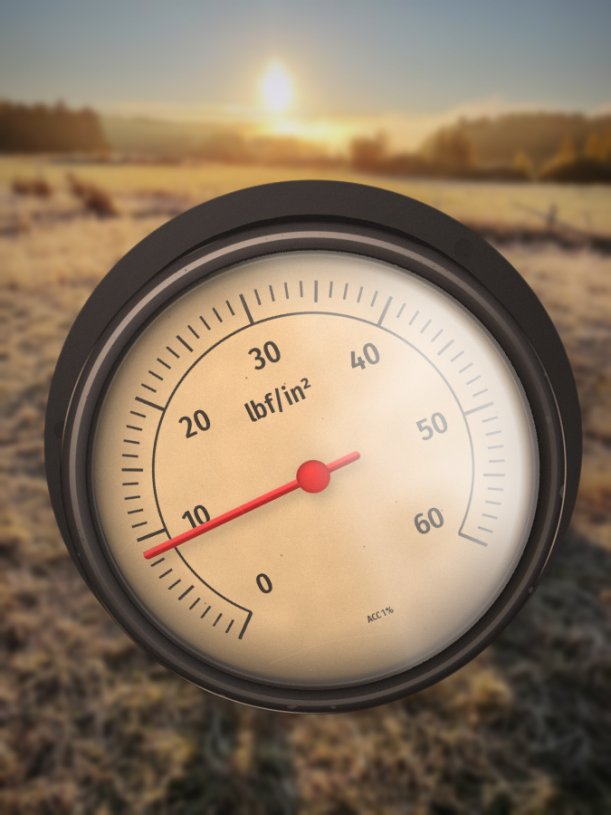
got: 9 psi
